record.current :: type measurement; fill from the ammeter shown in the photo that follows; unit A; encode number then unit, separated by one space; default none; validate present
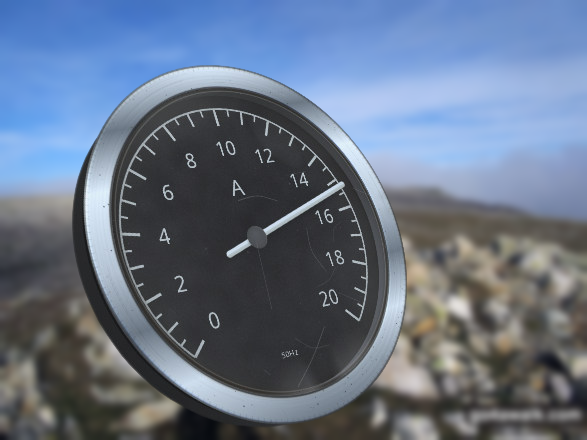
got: 15.25 A
